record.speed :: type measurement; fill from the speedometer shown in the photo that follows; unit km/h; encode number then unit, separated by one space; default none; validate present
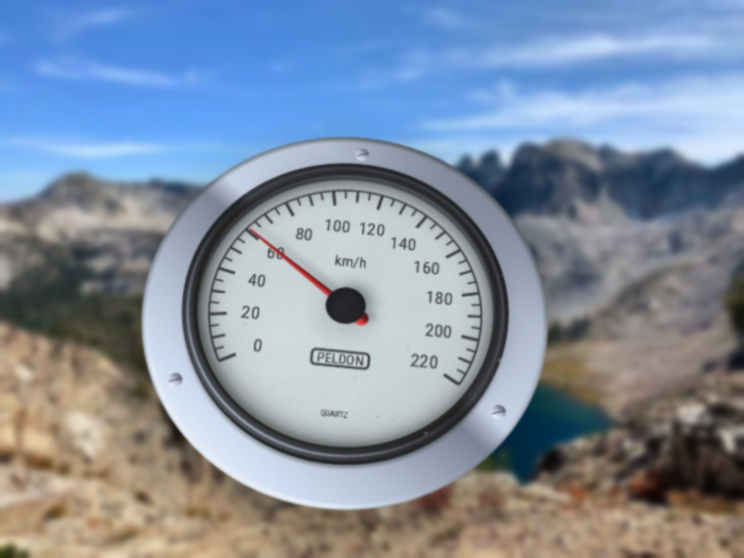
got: 60 km/h
